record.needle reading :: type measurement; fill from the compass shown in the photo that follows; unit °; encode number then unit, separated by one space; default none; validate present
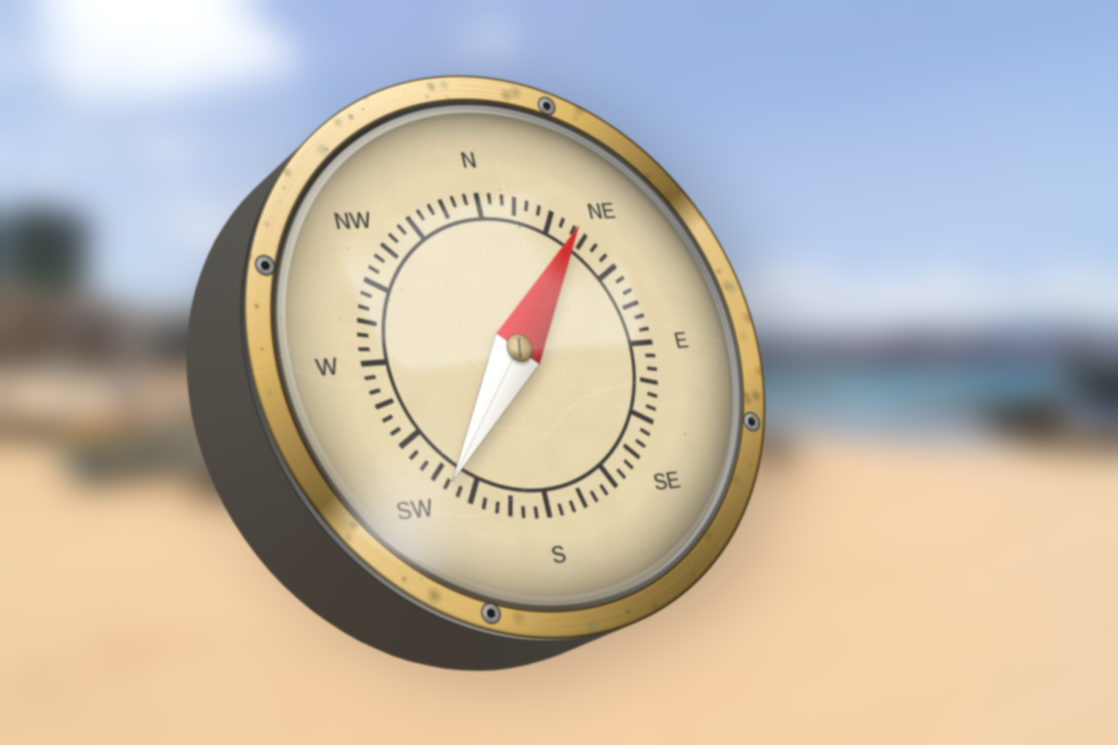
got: 40 °
